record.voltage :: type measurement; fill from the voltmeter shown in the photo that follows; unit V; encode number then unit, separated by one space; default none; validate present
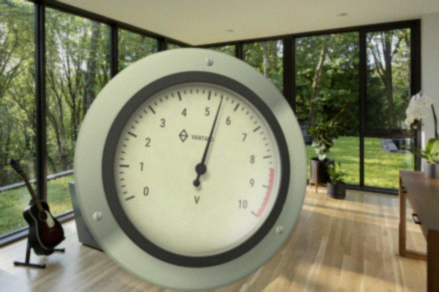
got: 5.4 V
